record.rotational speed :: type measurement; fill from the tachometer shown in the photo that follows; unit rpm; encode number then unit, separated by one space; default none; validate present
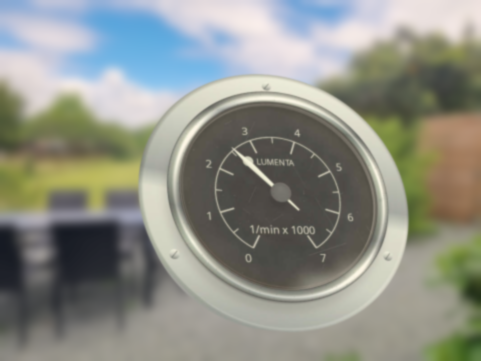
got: 2500 rpm
